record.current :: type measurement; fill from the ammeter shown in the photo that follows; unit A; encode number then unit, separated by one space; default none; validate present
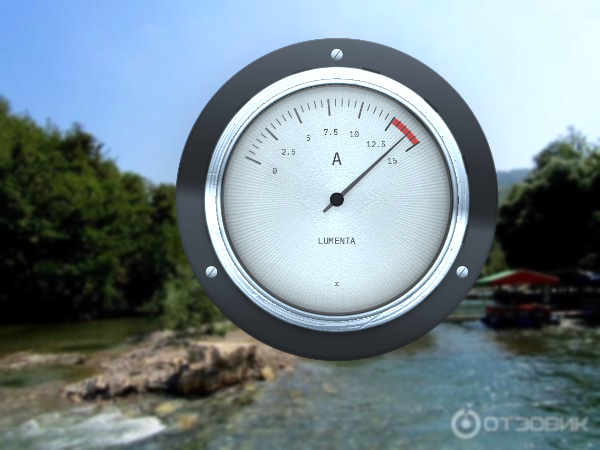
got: 14 A
